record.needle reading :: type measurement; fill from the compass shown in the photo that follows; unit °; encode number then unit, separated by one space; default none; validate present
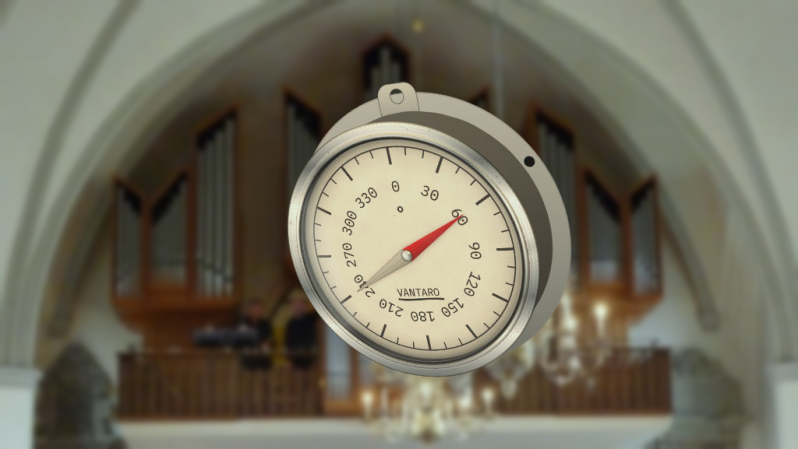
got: 60 °
